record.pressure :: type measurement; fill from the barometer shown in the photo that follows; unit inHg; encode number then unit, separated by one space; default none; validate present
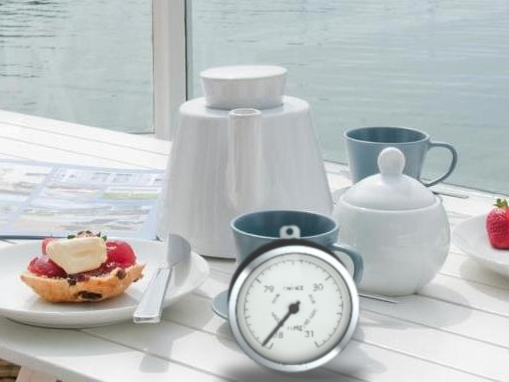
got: 28.1 inHg
